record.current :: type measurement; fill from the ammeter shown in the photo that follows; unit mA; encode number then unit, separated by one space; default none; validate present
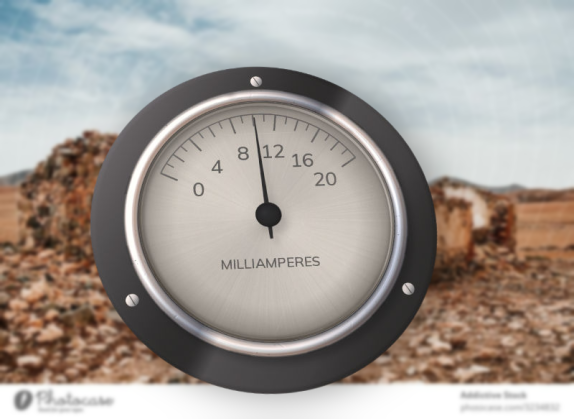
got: 10 mA
